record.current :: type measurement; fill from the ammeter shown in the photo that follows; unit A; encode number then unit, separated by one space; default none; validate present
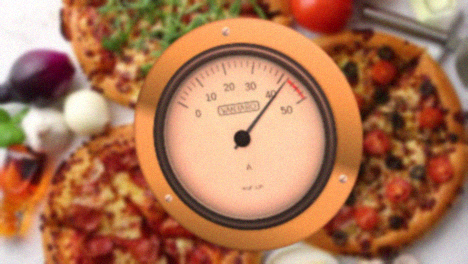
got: 42 A
